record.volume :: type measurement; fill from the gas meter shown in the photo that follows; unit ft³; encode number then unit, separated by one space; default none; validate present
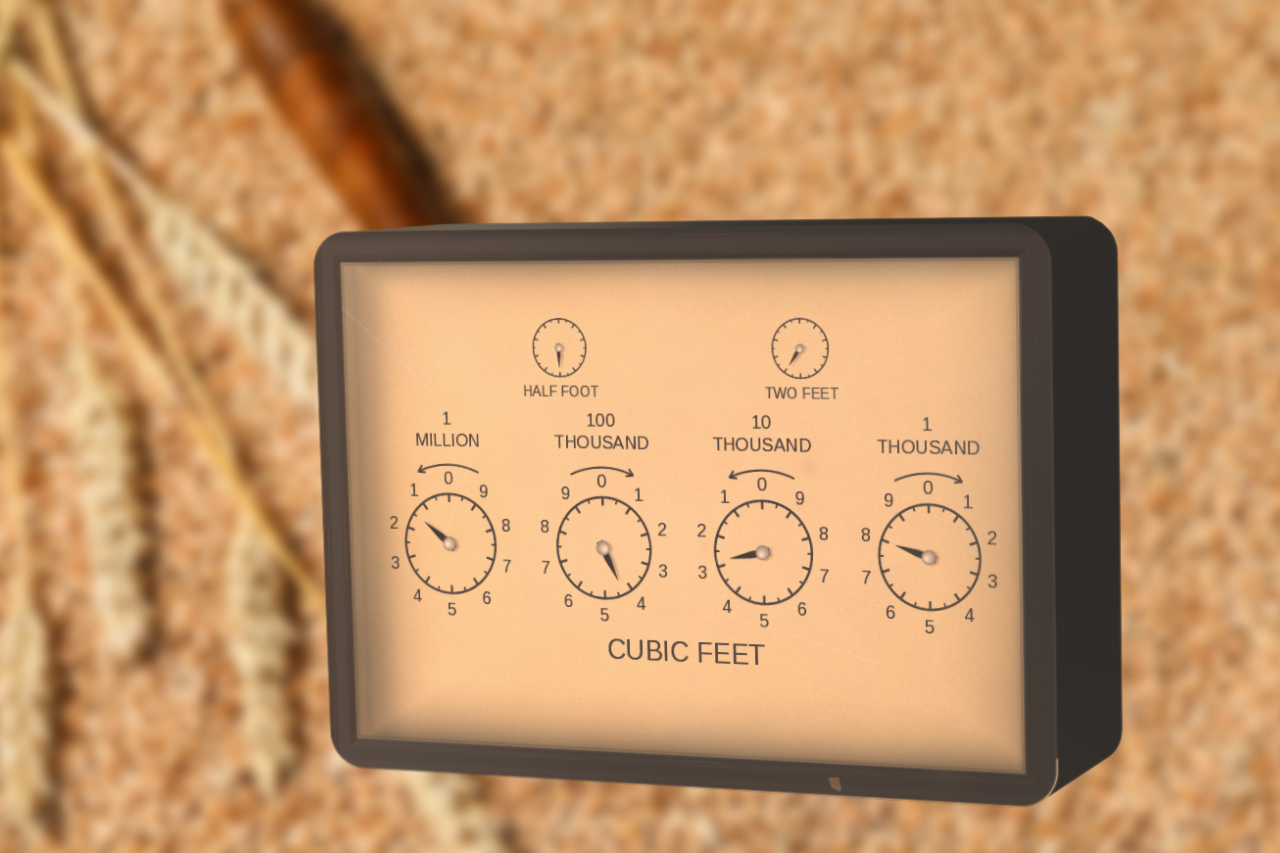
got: 142800 ft³
